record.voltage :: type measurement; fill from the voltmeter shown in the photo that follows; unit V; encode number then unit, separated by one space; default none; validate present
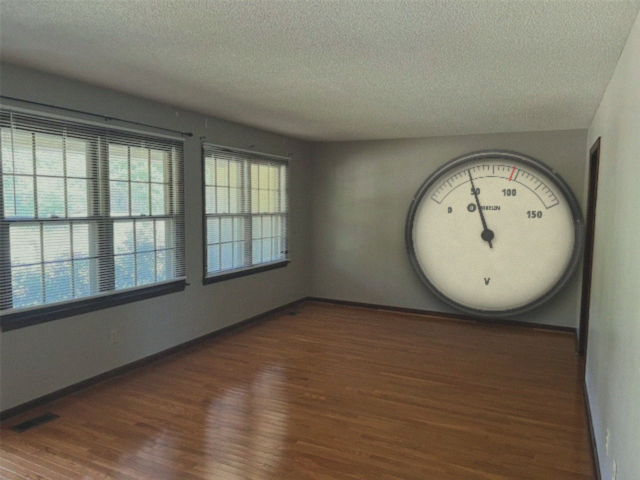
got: 50 V
